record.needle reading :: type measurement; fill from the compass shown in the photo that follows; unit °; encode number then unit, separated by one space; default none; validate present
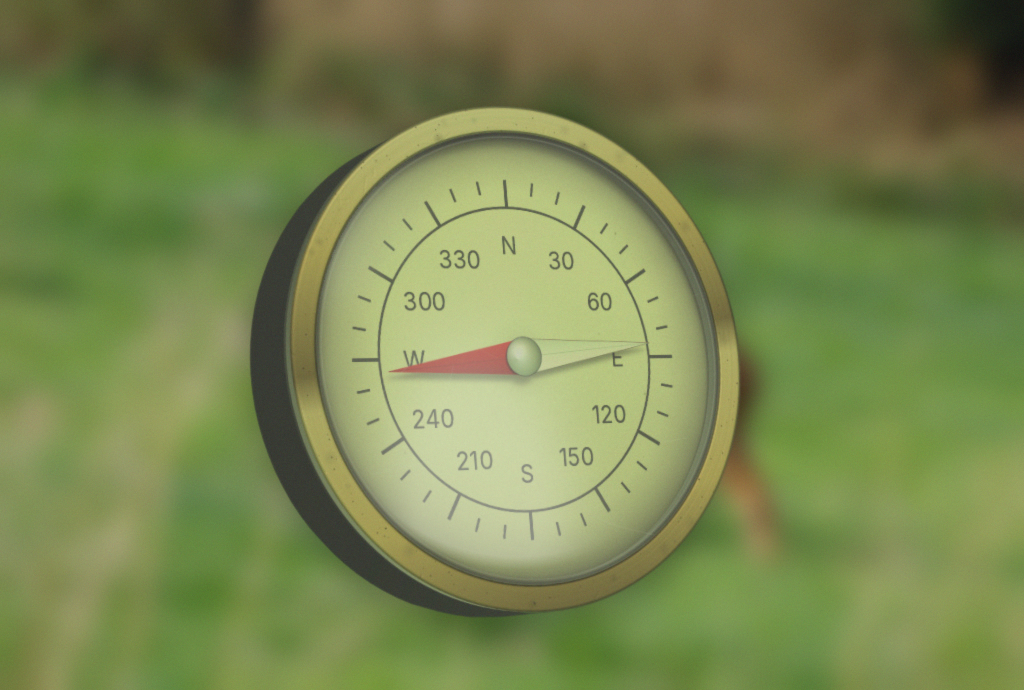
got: 265 °
